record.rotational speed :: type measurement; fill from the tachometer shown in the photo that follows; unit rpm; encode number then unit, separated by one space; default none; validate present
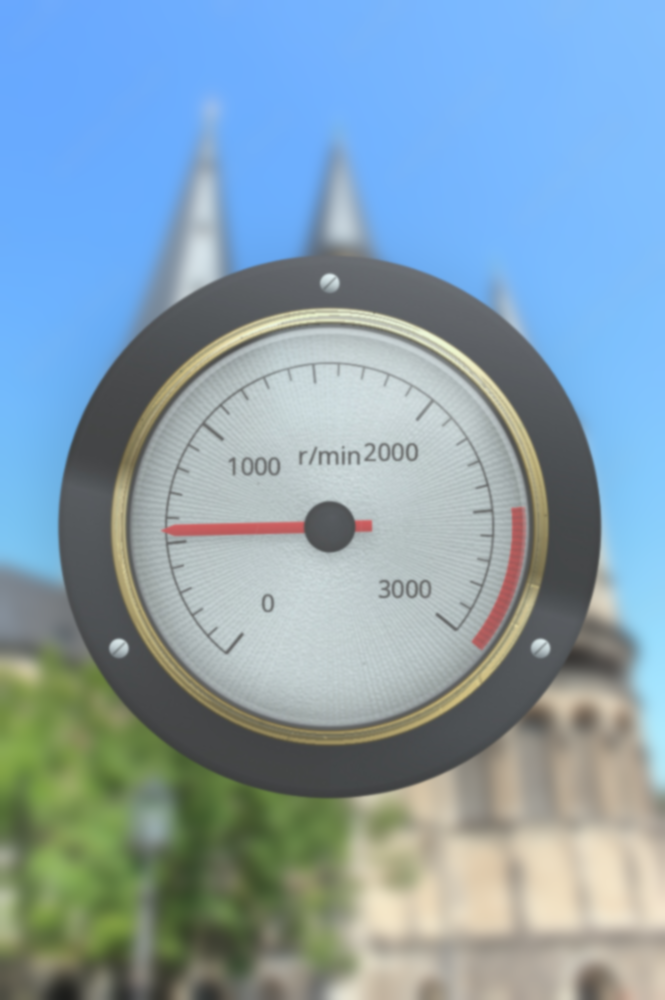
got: 550 rpm
